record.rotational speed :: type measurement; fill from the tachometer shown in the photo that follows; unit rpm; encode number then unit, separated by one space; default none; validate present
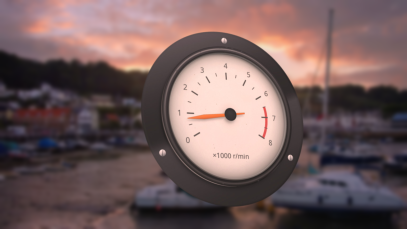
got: 750 rpm
